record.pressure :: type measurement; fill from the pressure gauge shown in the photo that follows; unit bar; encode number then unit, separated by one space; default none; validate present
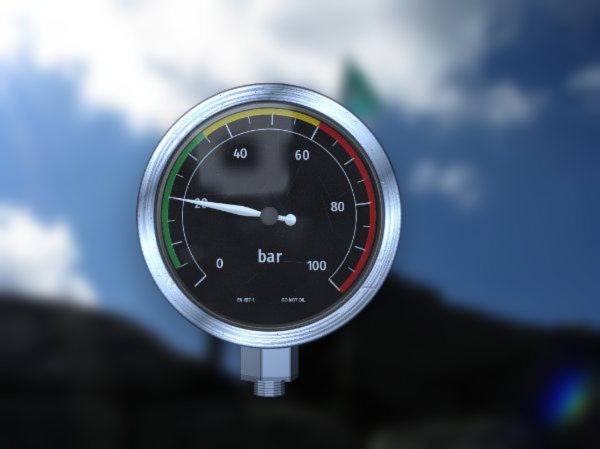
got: 20 bar
